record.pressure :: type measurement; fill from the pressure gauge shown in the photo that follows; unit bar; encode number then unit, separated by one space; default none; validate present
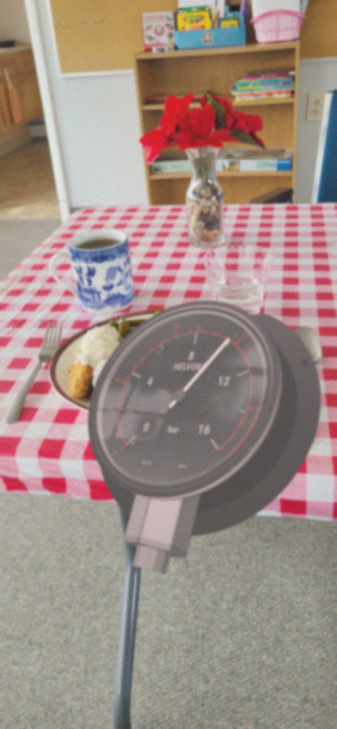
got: 10 bar
